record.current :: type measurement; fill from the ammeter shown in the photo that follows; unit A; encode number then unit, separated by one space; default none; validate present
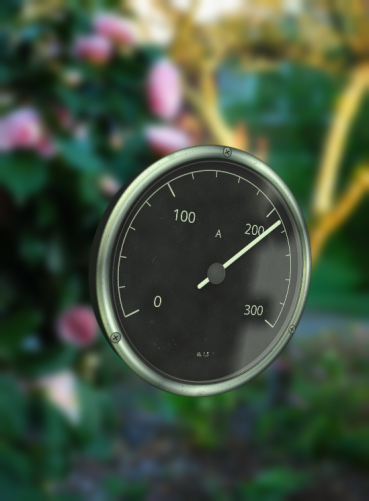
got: 210 A
